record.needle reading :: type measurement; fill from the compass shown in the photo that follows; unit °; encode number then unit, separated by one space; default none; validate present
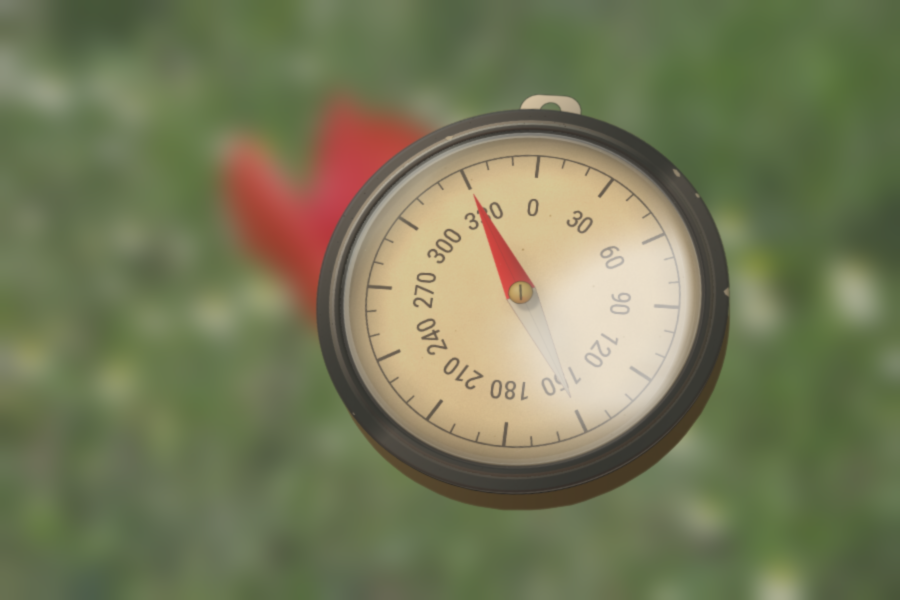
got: 330 °
